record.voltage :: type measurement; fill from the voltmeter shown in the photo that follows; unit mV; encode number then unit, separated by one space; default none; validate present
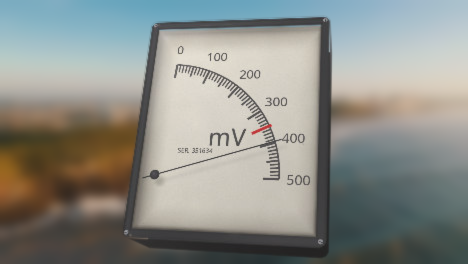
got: 400 mV
